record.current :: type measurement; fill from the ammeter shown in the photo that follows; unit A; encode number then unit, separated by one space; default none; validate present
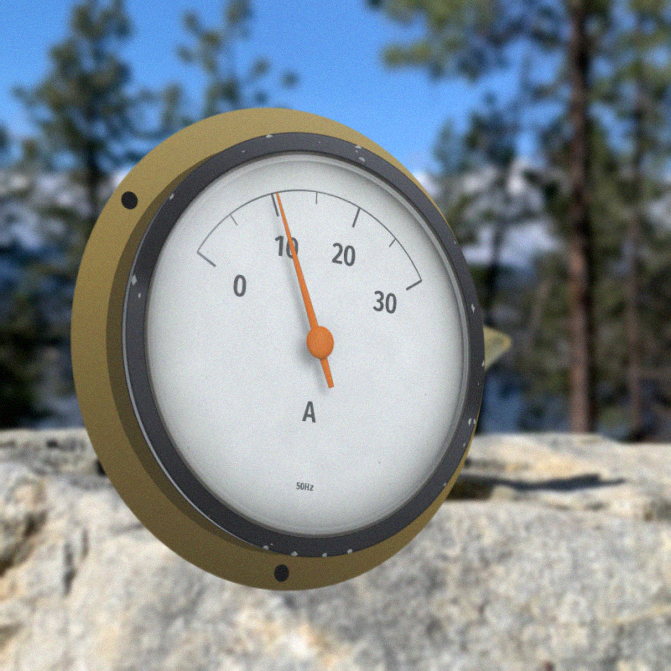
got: 10 A
